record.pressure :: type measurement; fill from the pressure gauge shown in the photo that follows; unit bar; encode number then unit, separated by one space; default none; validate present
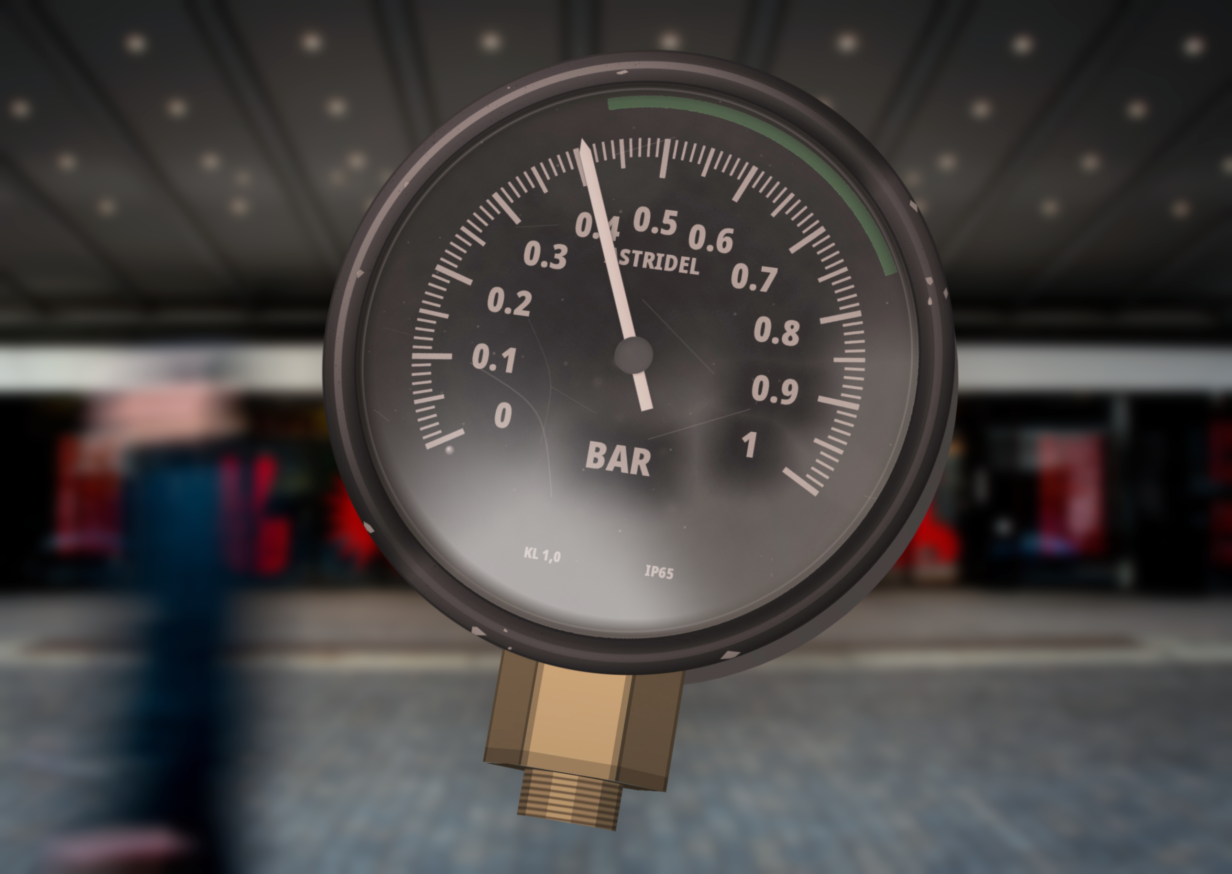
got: 0.41 bar
